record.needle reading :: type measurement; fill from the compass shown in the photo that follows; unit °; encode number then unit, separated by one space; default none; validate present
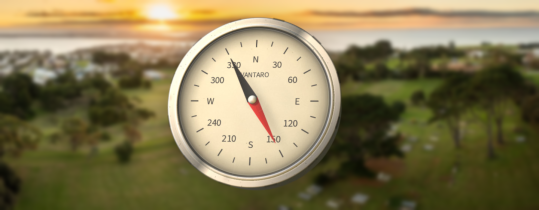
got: 150 °
